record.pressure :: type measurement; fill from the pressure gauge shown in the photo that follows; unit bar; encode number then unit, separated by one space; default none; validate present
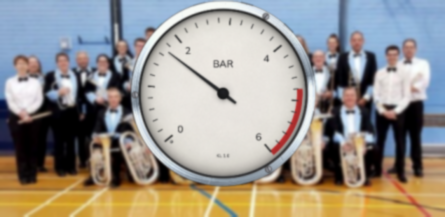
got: 1.7 bar
